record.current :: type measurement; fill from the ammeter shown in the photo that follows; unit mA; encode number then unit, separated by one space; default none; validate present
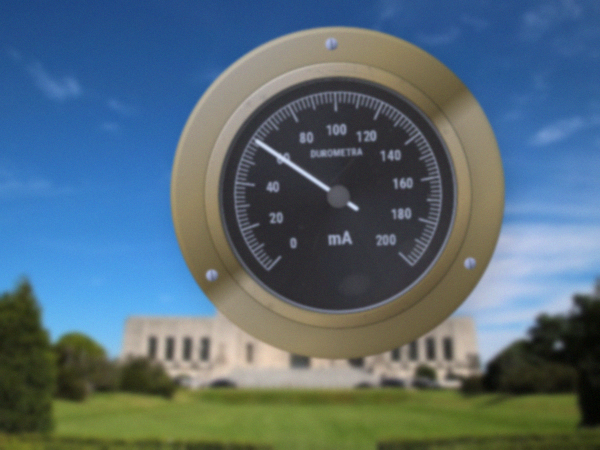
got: 60 mA
